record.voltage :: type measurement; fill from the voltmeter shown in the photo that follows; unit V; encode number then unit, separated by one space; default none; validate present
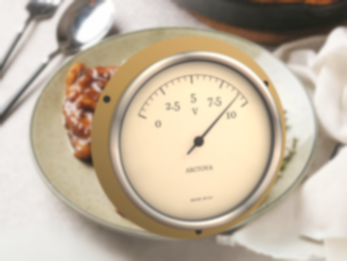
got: 9 V
